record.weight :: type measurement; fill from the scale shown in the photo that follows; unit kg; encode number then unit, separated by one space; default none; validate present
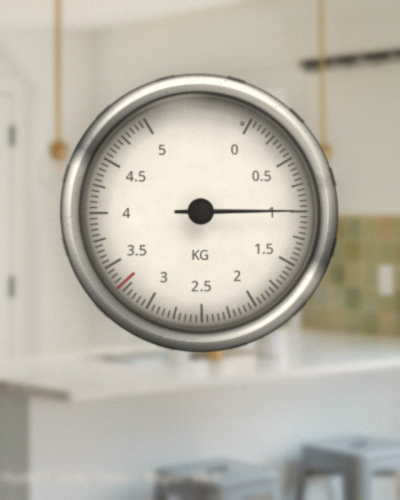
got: 1 kg
